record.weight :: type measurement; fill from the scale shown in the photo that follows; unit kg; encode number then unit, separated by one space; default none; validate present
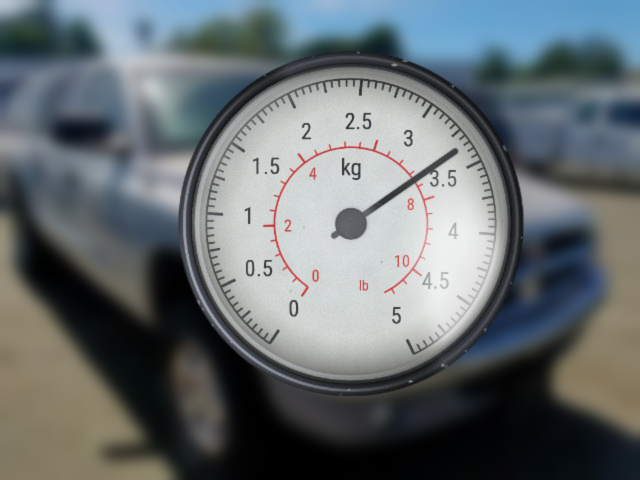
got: 3.35 kg
